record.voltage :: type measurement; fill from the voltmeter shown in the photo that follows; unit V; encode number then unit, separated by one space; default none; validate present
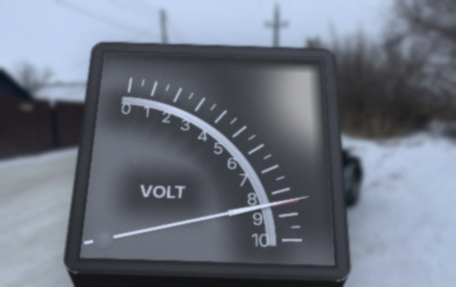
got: 8.5 V
